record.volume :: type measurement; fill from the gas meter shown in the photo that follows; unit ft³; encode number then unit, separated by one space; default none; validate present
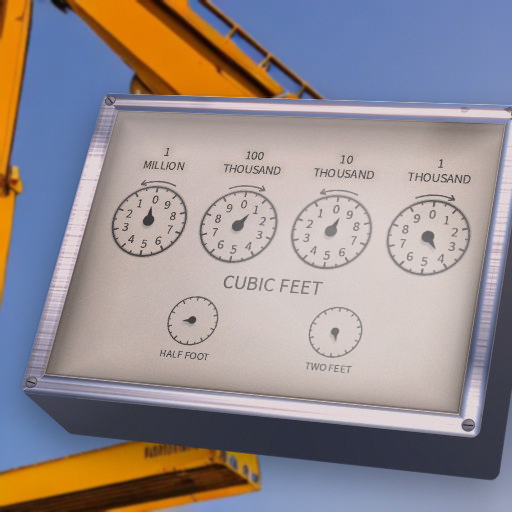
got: 9400 ft³
